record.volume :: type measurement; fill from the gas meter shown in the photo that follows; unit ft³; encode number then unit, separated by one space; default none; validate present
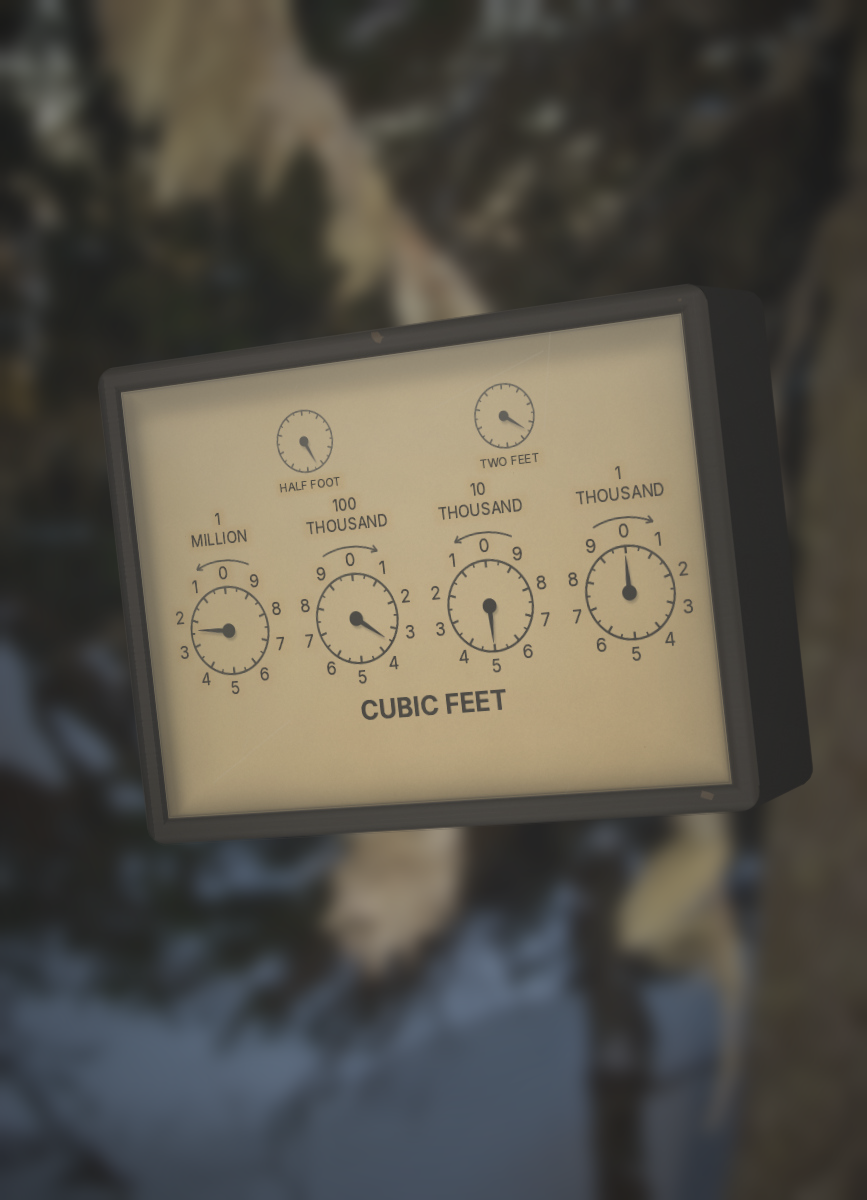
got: 235000 ft³
